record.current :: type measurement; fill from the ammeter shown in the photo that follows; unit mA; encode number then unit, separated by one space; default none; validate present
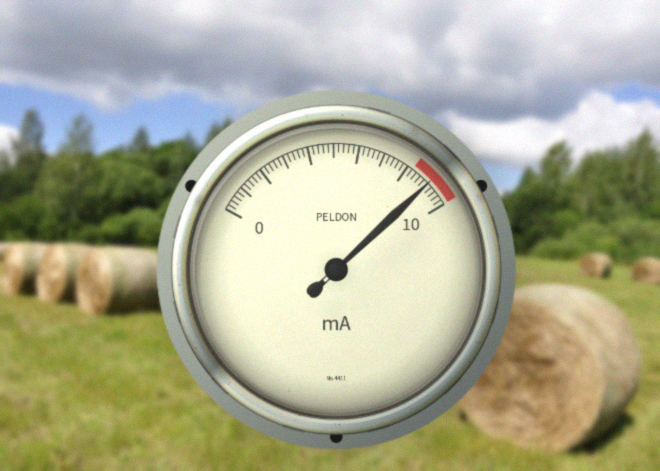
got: 9 mA
